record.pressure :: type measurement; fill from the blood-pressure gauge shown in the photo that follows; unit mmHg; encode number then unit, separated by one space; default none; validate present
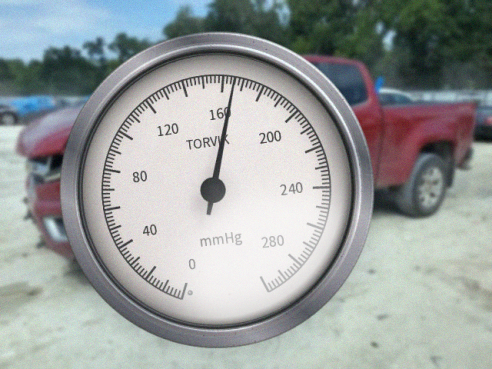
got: 166 mmHg
